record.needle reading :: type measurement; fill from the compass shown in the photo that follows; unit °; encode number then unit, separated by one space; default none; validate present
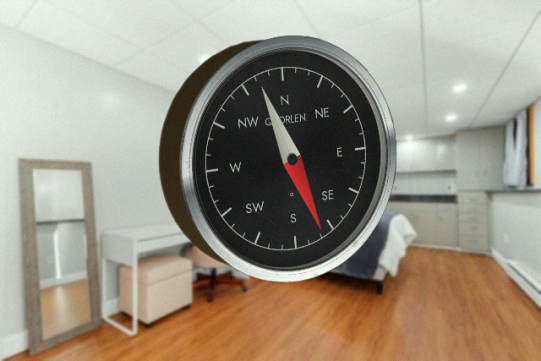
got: 160 °
